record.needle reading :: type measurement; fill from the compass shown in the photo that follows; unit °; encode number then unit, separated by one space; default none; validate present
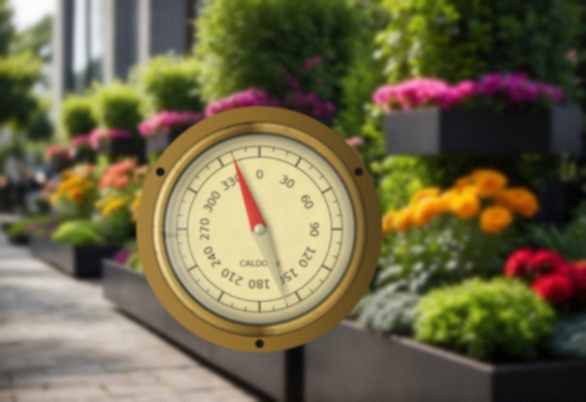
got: 340 °
